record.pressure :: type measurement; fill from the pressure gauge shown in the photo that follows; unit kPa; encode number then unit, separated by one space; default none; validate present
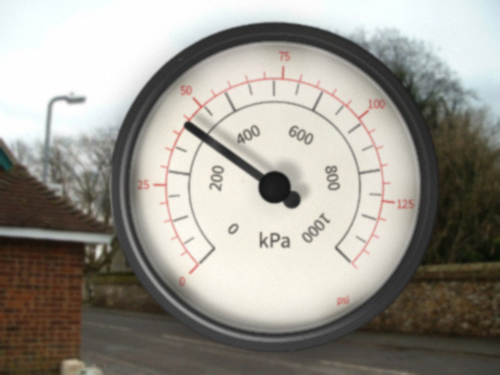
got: 300 kPa
